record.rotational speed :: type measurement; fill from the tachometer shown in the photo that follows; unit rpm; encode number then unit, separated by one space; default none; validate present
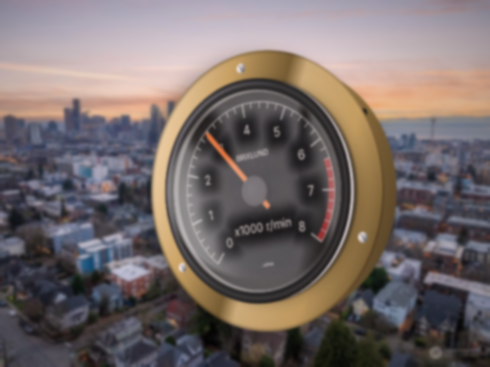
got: 3000 rpm
